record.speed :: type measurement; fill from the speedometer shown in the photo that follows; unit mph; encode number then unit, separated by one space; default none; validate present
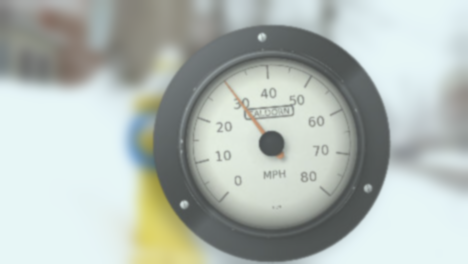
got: 30 mph
